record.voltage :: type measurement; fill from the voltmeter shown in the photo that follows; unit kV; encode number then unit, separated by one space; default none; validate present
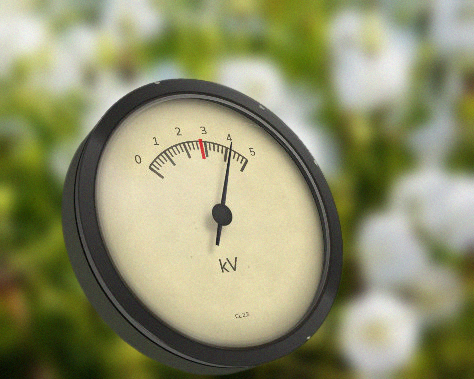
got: 4 kV
